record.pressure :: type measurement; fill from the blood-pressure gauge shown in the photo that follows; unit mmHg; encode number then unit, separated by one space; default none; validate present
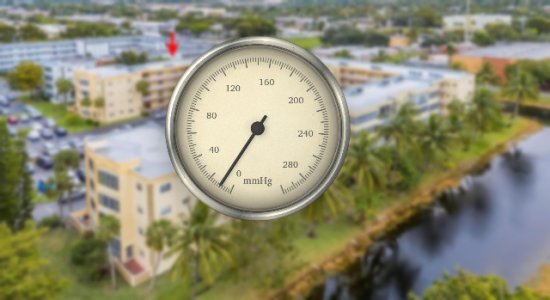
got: 10 mmHg
